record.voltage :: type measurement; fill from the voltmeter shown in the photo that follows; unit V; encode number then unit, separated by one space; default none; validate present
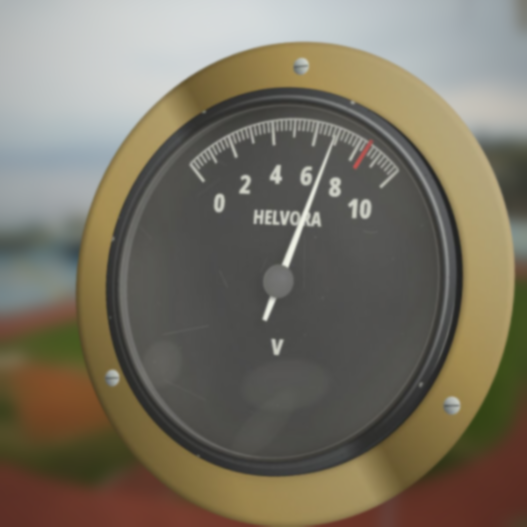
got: 7 V
